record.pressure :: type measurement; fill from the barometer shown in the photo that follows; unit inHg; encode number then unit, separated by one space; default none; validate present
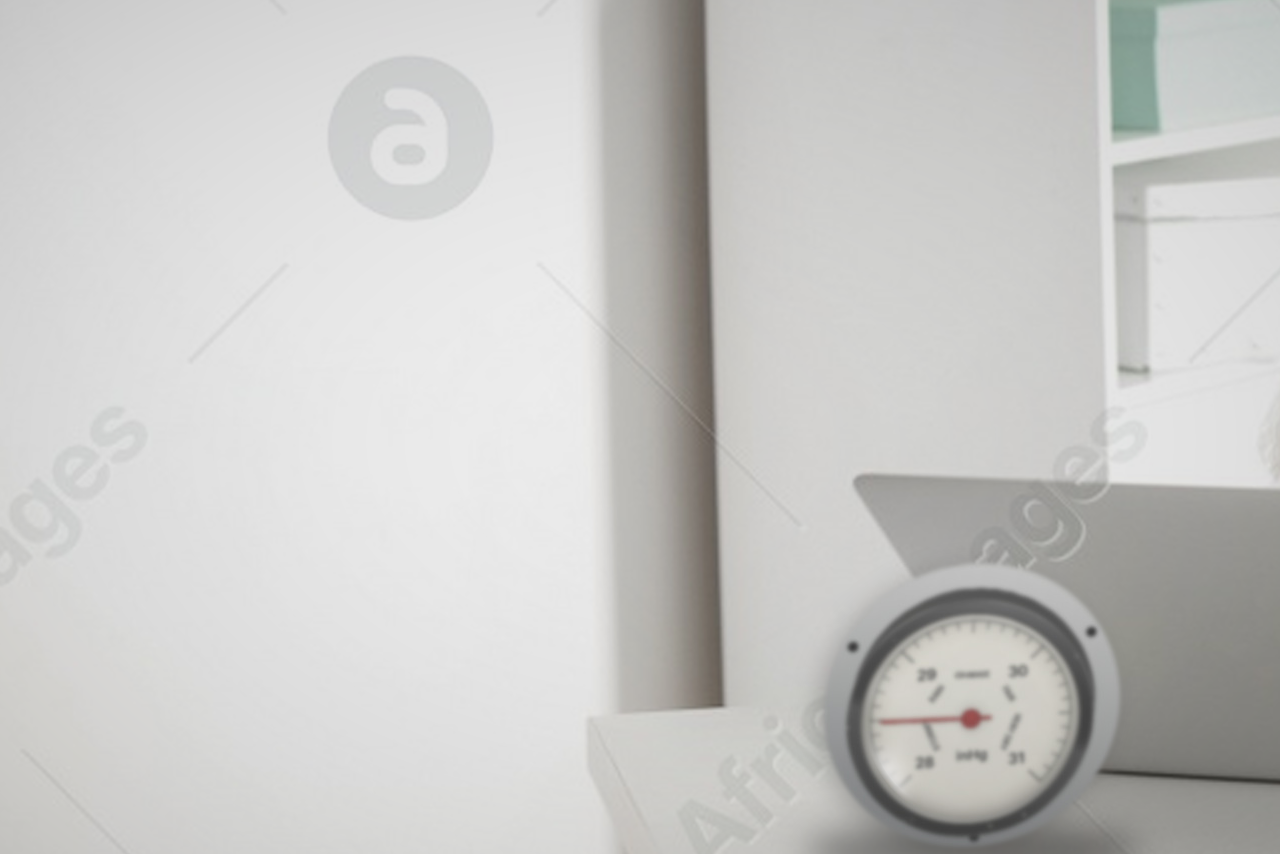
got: 28.5 inHg
